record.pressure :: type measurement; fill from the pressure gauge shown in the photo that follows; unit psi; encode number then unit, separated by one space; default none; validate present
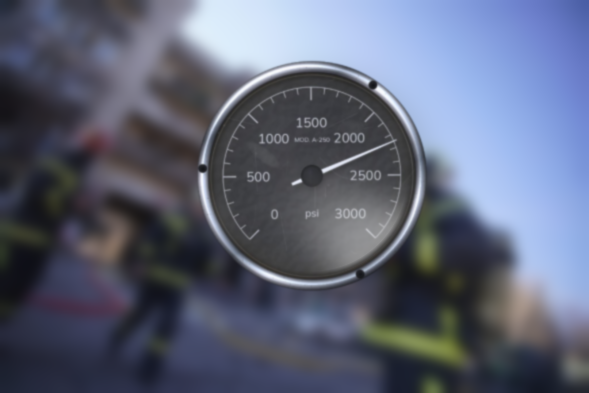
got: 2250 psi
